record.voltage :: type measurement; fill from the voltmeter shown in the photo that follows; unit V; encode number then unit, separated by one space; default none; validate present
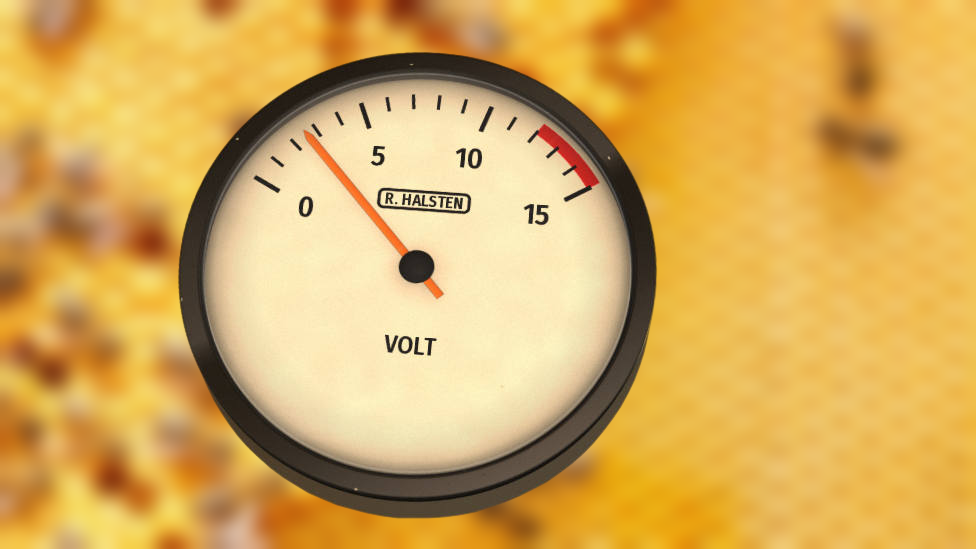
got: 2.5 V
